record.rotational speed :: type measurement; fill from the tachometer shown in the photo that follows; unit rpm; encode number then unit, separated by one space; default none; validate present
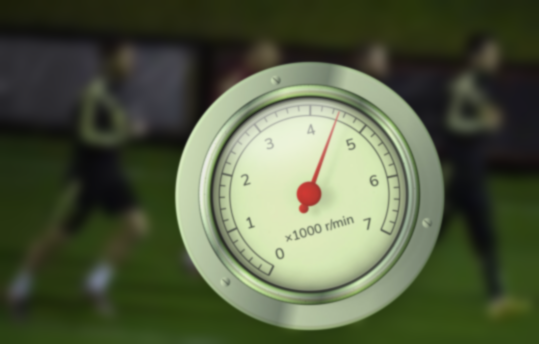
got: 4500 rpm
